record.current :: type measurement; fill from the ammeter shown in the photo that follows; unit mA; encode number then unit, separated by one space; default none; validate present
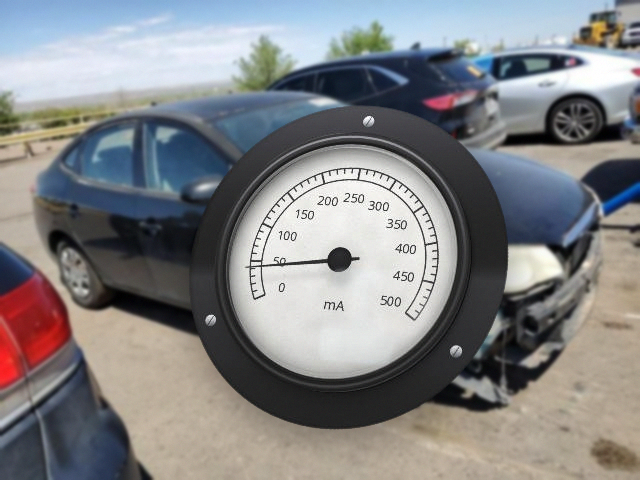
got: 40 mA
